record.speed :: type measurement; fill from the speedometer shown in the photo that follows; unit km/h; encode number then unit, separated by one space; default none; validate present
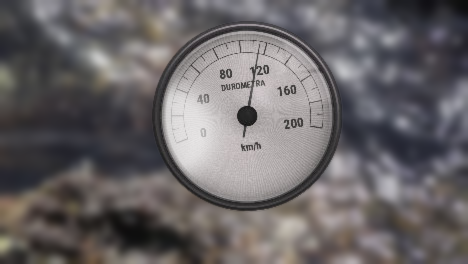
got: 115 km/h
